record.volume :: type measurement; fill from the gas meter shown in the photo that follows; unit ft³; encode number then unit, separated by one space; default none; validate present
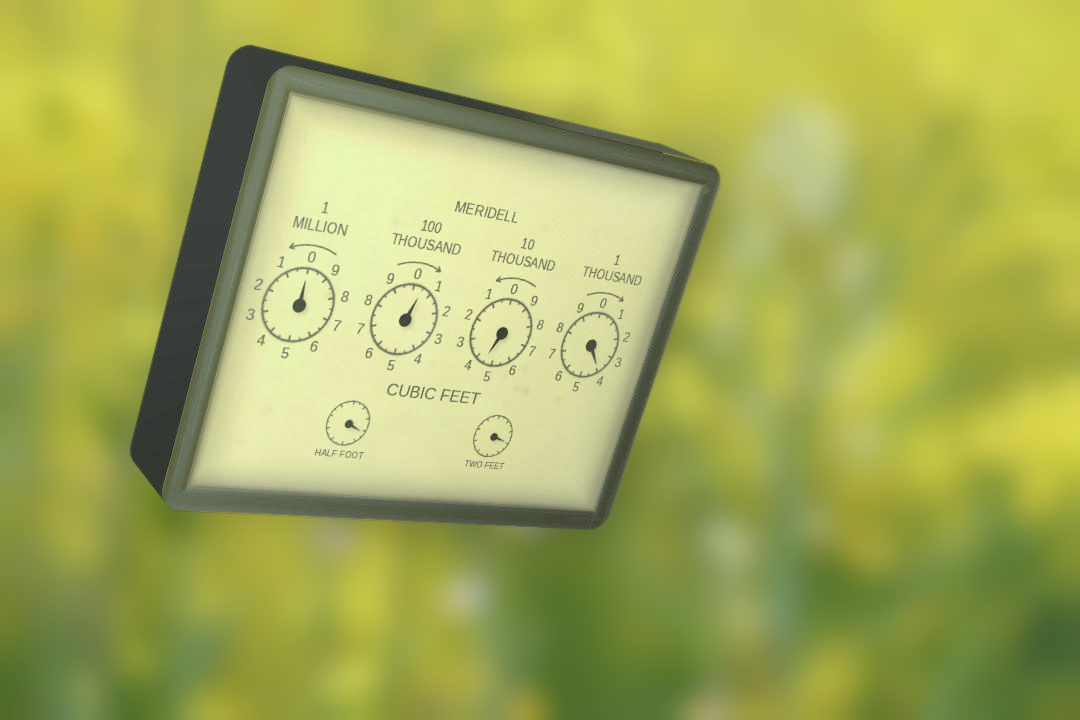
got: 4400 ft³
